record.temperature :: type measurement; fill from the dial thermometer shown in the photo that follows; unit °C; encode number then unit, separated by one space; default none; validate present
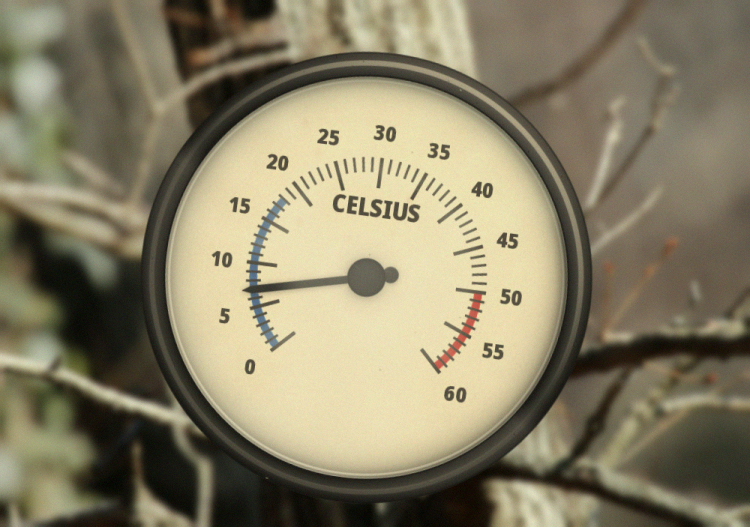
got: 7 °C
